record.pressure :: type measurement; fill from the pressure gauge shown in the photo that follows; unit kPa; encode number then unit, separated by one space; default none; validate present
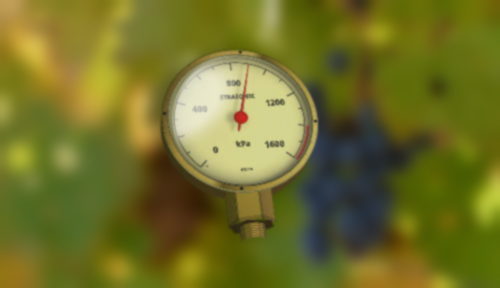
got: 900 kPa
